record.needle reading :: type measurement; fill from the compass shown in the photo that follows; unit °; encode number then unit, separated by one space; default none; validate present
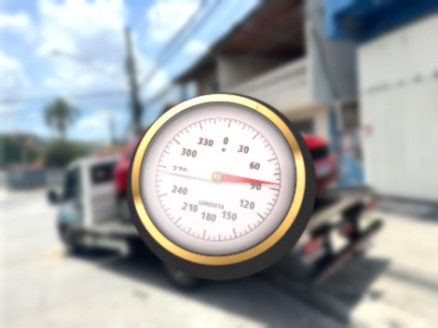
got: 85 °
